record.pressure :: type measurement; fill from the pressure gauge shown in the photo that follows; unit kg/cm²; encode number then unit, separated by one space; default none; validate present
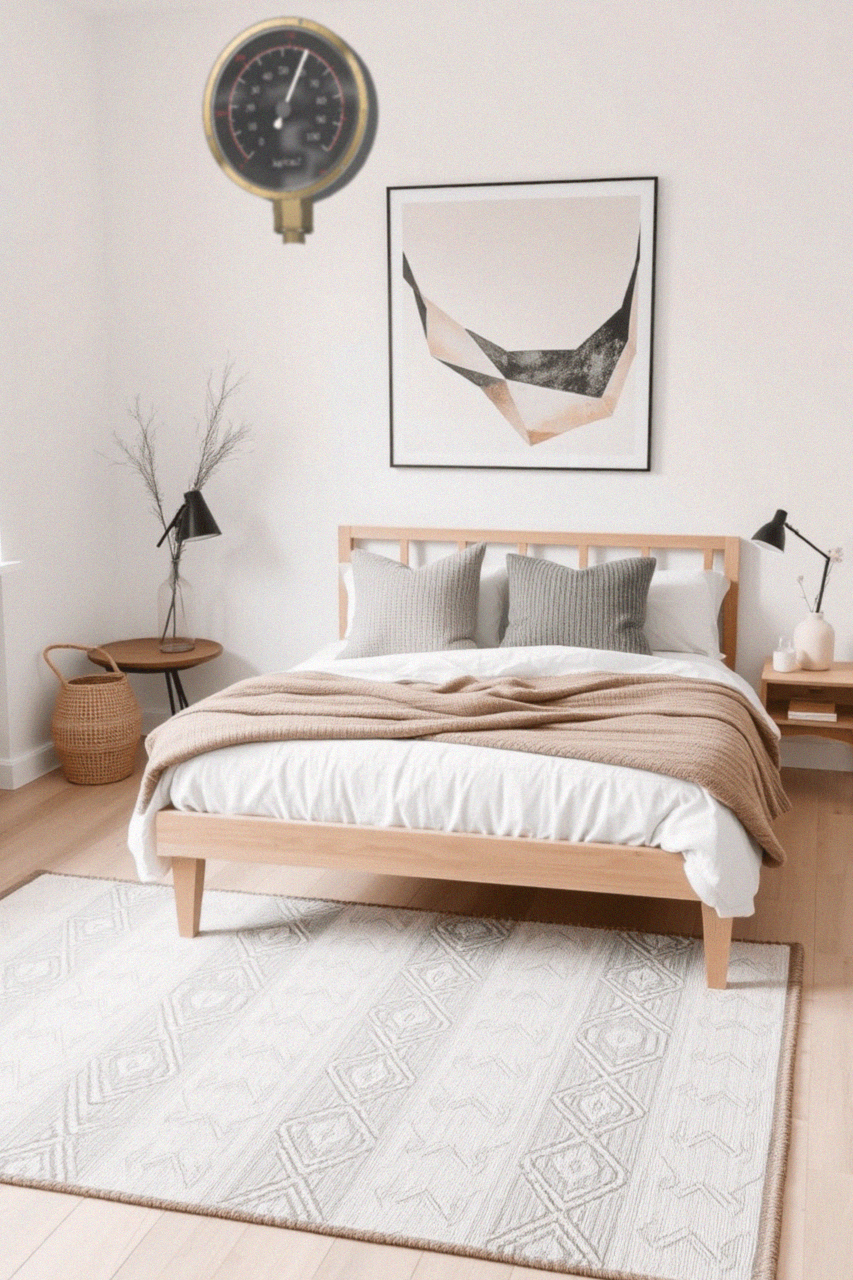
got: 60 kg/cm²
